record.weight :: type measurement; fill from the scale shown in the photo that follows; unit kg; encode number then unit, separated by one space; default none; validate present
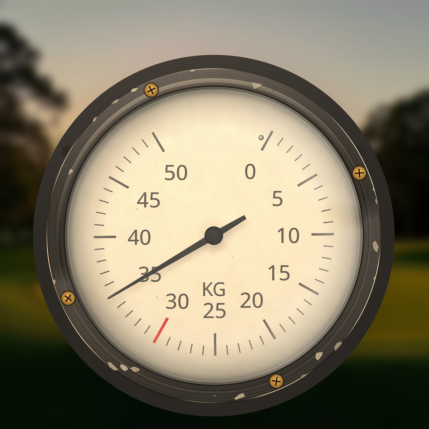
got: 35 kg
